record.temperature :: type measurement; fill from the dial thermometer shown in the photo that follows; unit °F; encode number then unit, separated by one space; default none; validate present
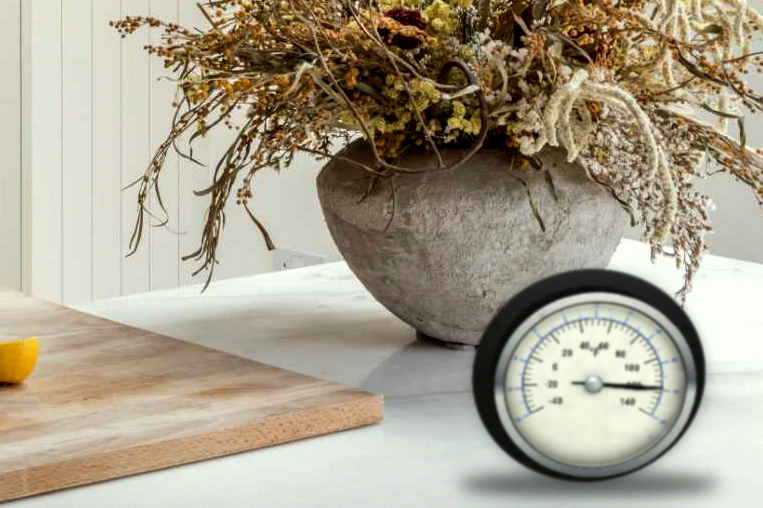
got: 120 °F
